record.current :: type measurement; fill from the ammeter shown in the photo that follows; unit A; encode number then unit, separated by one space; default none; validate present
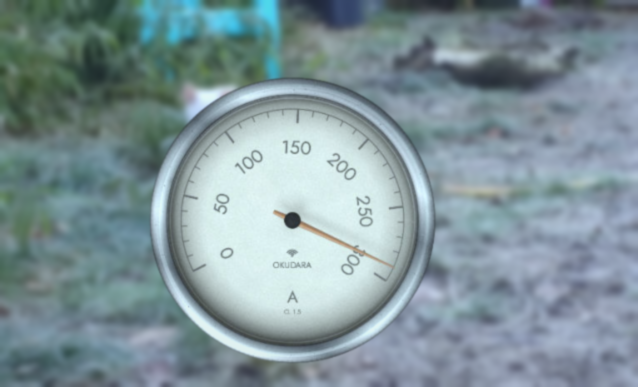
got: 290 A
